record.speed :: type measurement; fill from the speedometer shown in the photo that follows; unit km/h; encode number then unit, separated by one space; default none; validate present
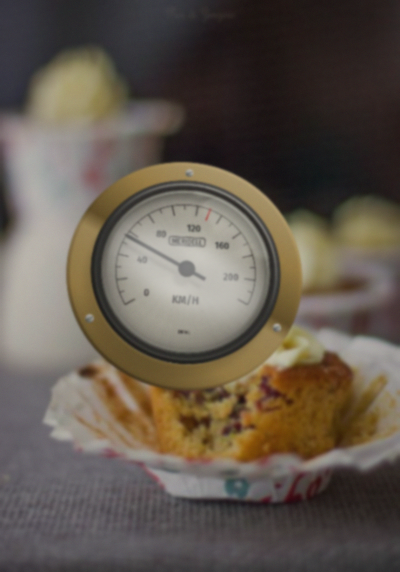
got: 55 km/h
